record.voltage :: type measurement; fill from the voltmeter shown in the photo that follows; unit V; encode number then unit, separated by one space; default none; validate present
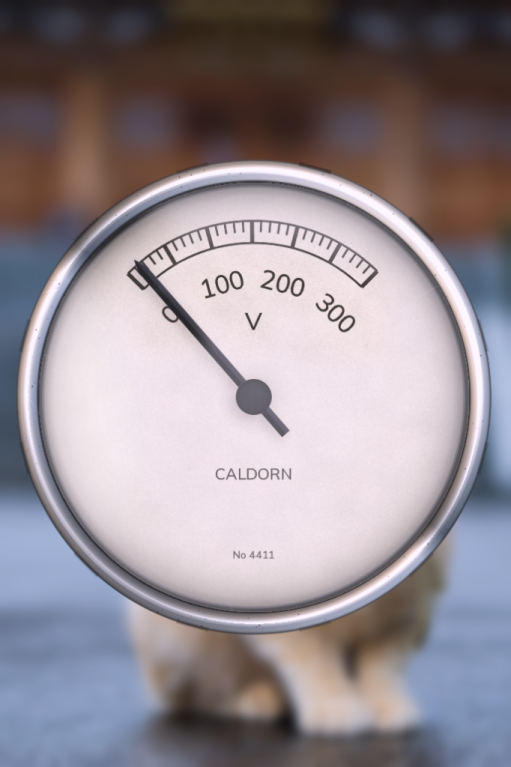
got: 15 V
